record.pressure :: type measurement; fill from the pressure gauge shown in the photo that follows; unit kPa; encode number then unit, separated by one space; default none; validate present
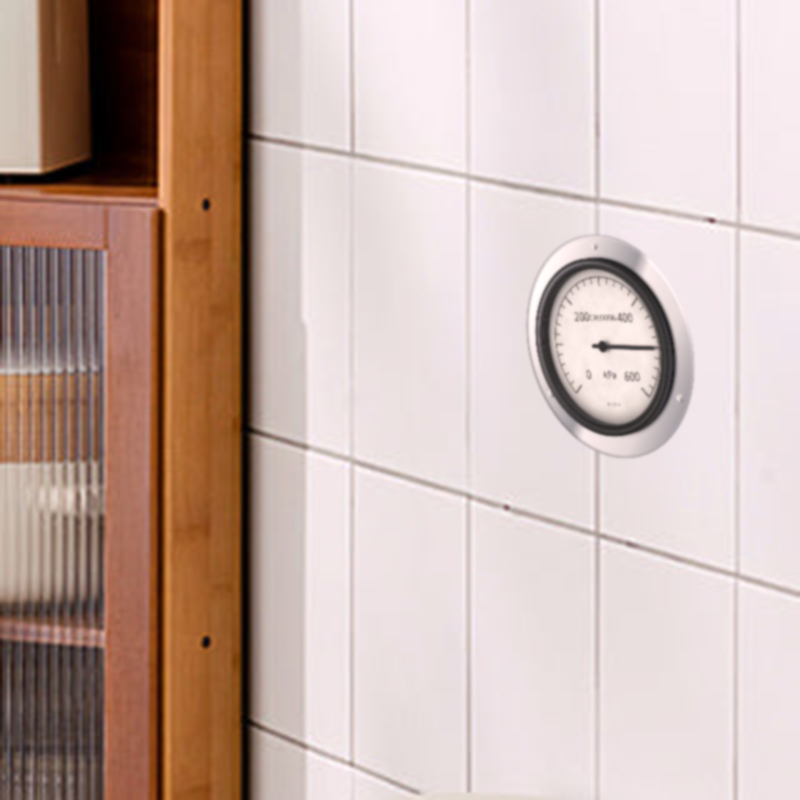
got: 500 kPa
